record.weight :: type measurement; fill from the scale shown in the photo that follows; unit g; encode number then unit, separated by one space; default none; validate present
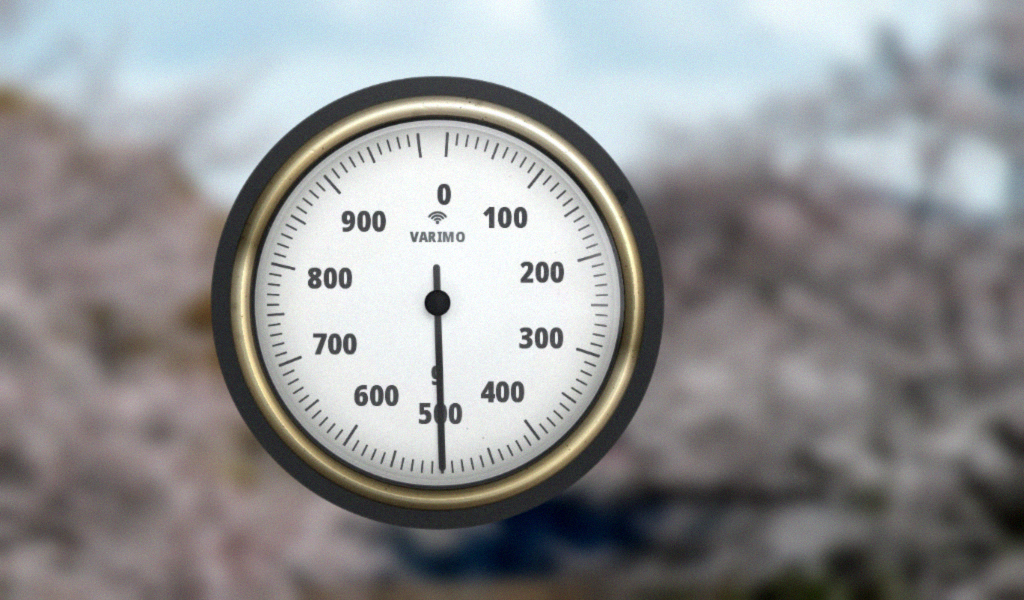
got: 500 g
